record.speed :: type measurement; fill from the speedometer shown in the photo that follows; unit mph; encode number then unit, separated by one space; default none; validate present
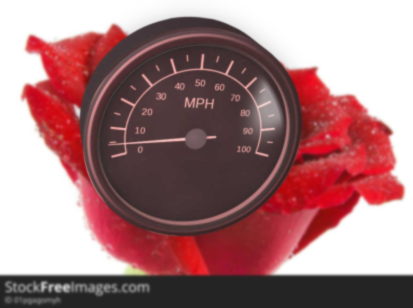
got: 5 mph
